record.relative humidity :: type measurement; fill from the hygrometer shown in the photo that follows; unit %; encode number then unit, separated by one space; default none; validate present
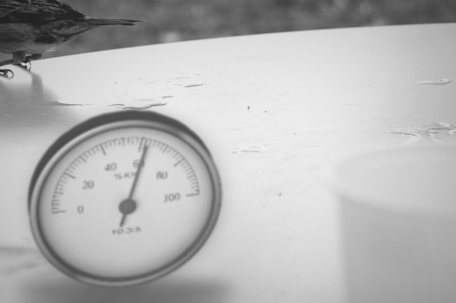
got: 60 %
